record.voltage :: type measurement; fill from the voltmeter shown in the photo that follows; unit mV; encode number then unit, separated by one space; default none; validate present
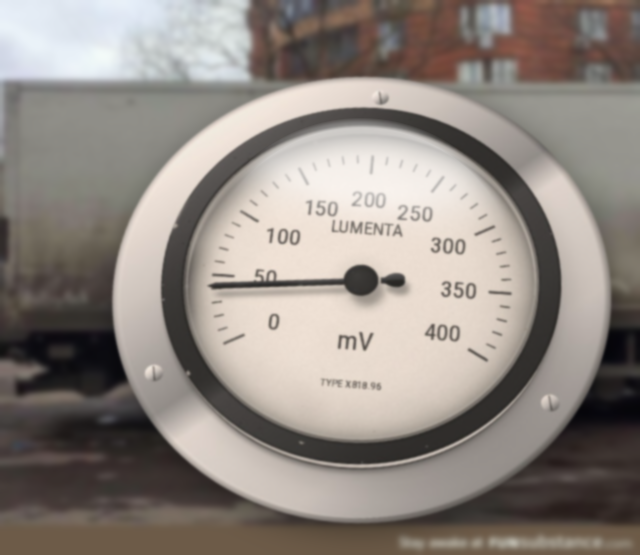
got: 40 mV
